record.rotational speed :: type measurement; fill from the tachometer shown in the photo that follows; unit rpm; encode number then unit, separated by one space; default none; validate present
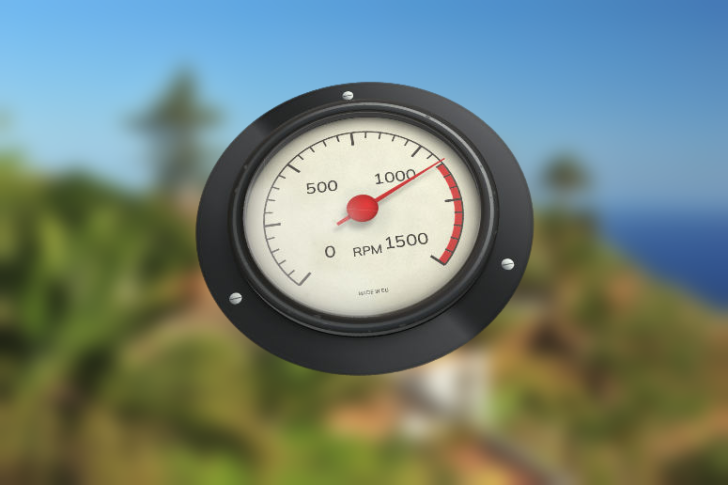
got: 1100 rpm
